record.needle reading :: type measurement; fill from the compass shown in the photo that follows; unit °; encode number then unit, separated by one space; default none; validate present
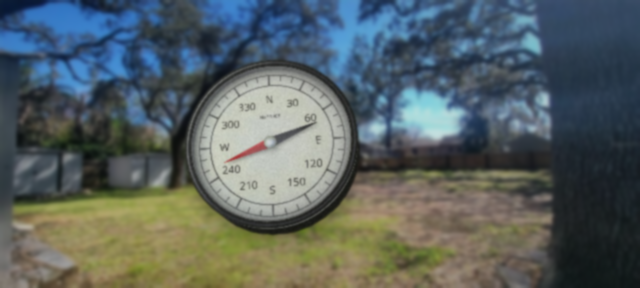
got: 250 °
